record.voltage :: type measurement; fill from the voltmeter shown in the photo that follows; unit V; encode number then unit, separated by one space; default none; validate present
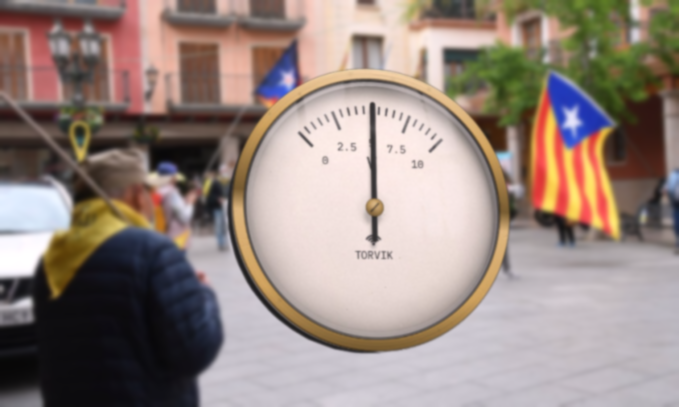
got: 5 V
